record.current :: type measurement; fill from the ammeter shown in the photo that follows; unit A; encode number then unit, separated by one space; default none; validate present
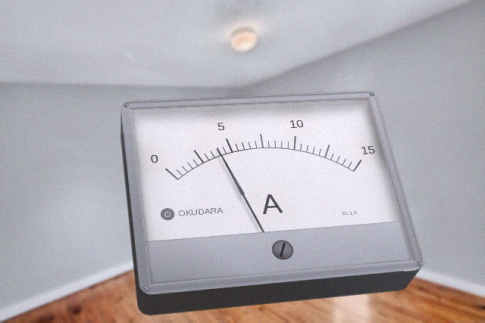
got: 4 A
